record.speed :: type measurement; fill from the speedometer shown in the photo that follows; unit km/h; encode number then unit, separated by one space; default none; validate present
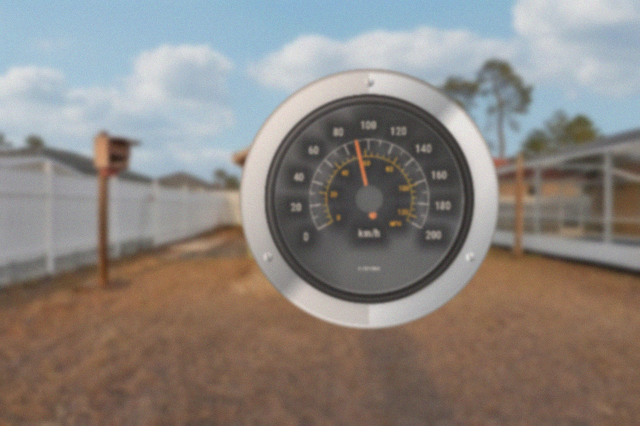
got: 90 km/h
